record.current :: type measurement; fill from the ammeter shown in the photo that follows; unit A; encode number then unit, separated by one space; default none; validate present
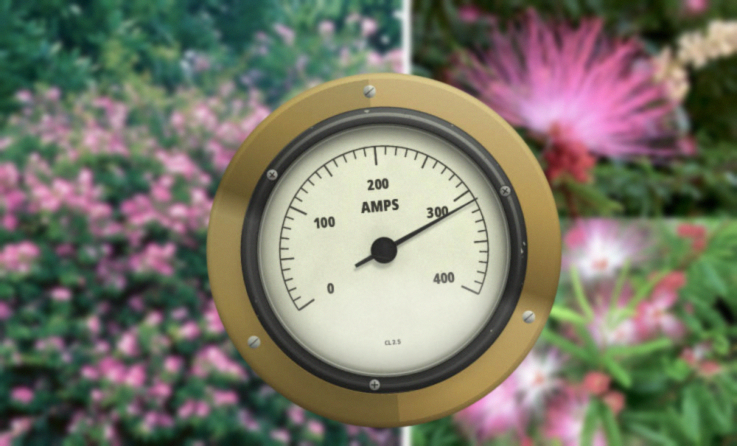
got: 310 A
